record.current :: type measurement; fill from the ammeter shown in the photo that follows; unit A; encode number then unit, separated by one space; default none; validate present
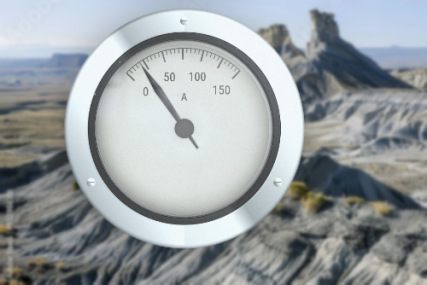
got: 20 A
